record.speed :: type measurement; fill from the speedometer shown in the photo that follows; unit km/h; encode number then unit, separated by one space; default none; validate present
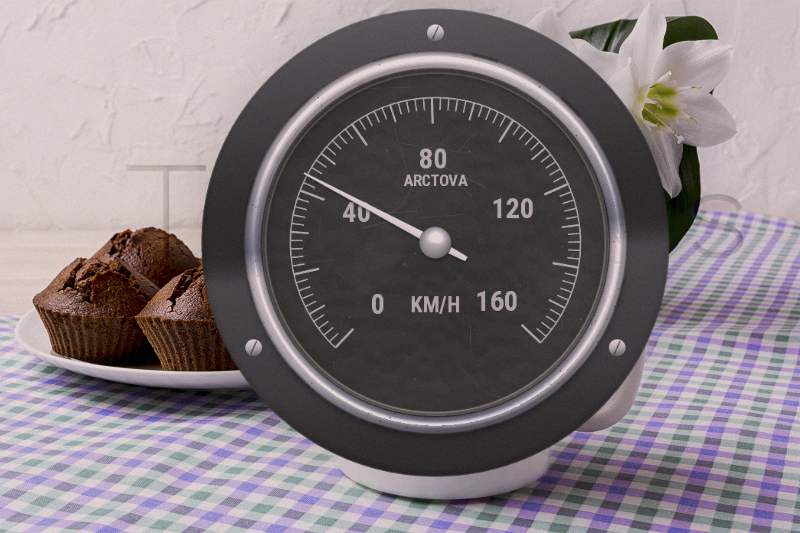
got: 44 km/h
